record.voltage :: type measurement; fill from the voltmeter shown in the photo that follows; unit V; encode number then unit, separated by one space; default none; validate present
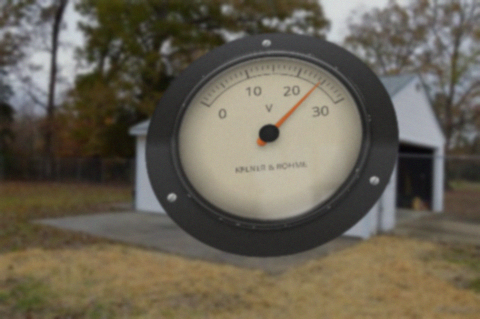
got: 25 V
